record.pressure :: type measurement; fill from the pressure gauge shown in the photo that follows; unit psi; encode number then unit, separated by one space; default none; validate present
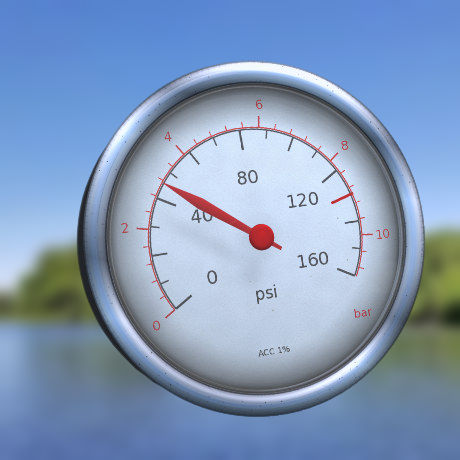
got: 45 psi
